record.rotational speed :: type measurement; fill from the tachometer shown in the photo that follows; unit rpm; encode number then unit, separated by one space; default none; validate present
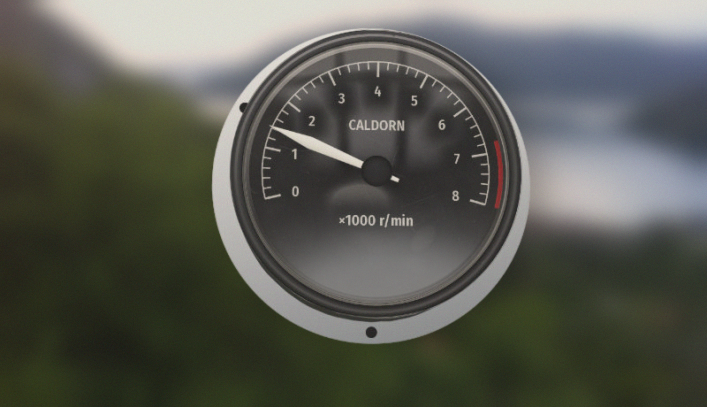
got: 1400 rpm
